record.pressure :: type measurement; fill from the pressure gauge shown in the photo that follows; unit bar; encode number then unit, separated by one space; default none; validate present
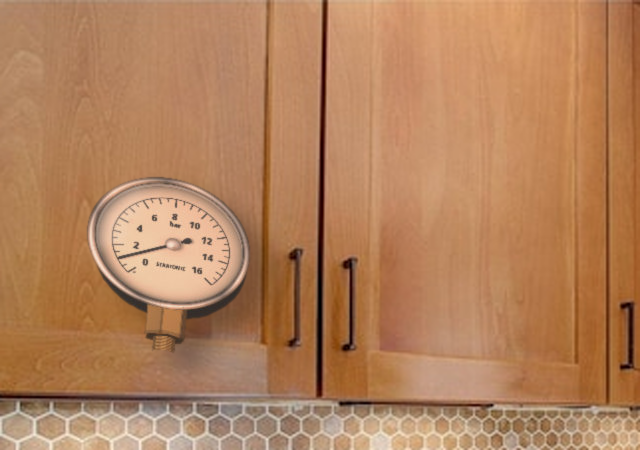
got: 1 bar
